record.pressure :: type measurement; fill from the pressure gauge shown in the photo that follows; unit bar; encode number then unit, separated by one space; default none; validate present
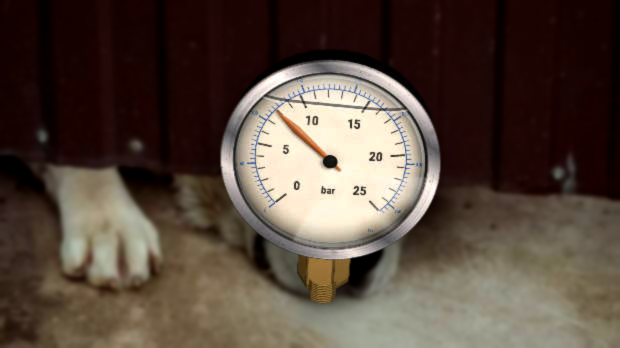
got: 8 bar
